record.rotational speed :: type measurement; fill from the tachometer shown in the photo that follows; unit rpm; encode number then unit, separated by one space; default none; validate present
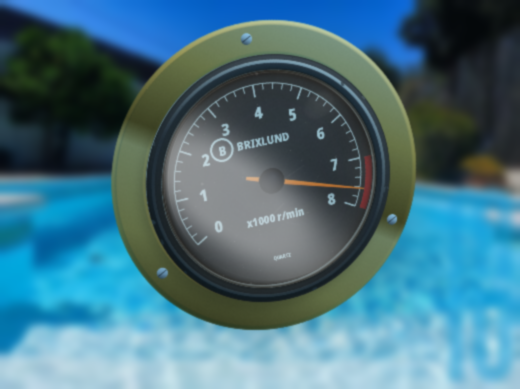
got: 7600 rpm
